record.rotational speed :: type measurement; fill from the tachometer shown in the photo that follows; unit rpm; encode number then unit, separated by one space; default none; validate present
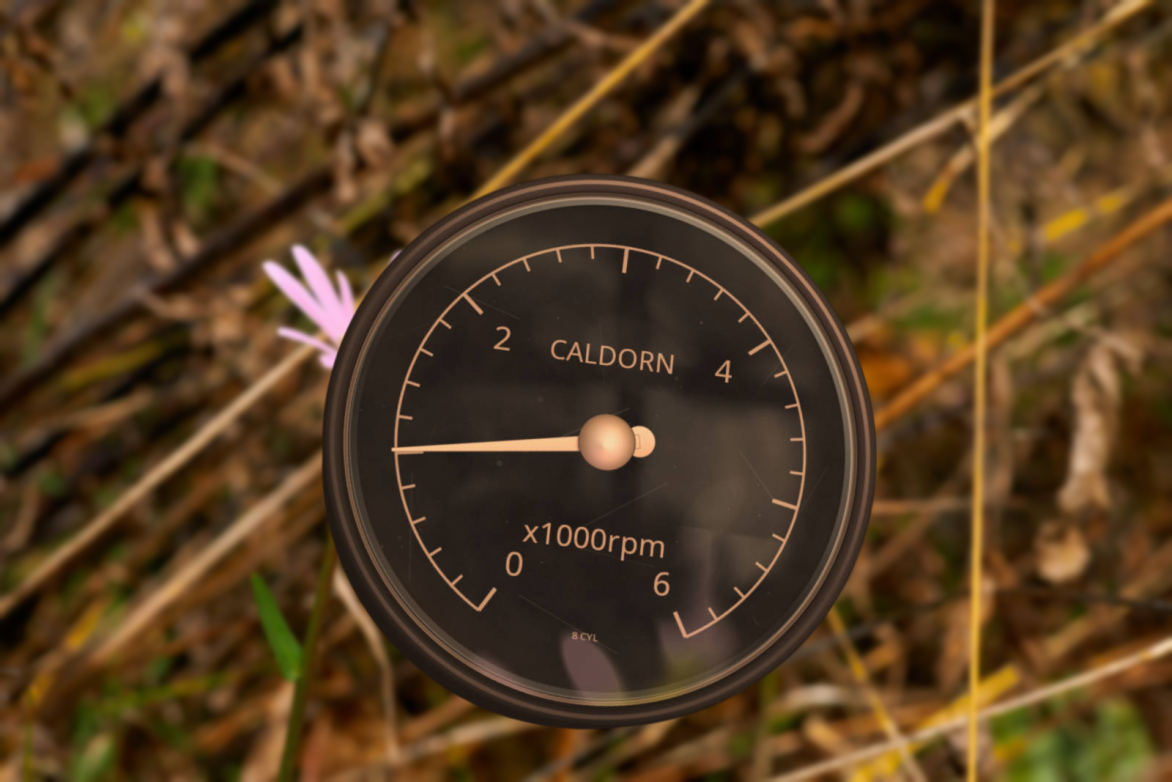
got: 1000 rpm
